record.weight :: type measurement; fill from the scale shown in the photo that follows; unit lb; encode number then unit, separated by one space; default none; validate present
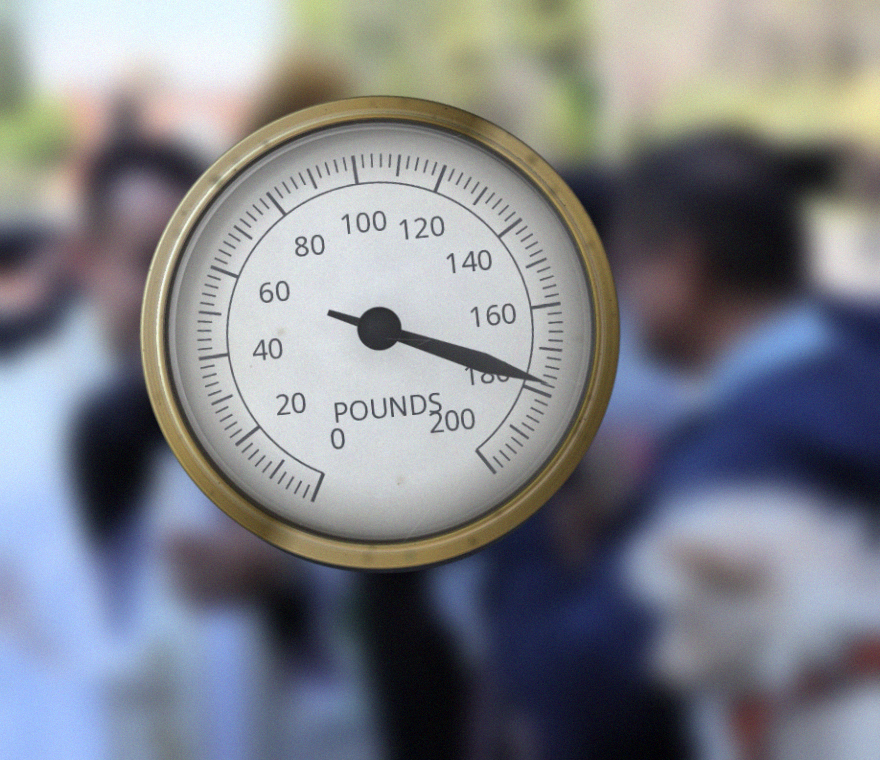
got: 178 lb
